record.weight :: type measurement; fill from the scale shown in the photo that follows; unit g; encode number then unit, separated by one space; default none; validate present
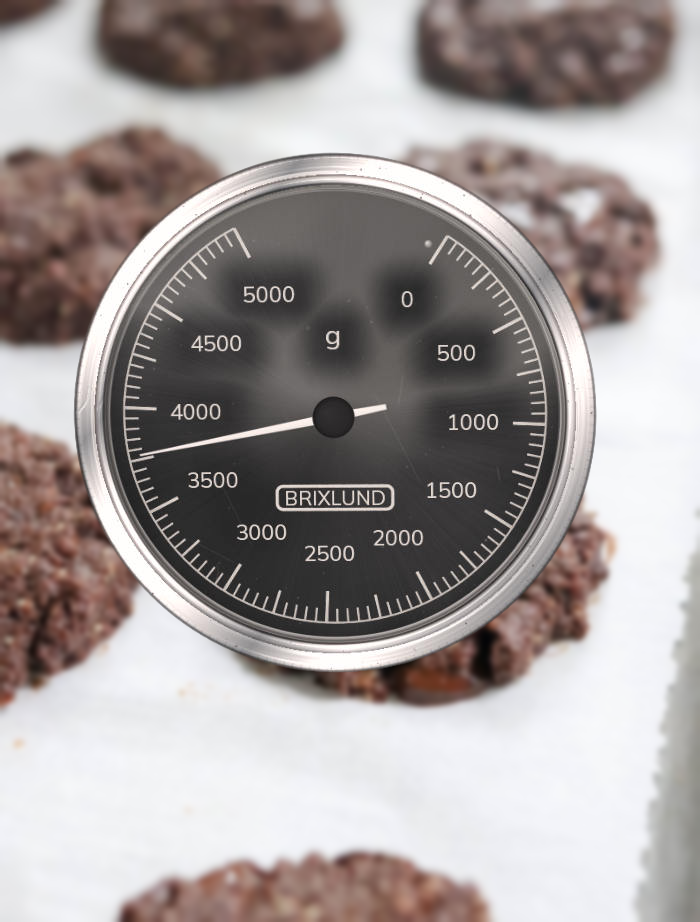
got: 3775 g
